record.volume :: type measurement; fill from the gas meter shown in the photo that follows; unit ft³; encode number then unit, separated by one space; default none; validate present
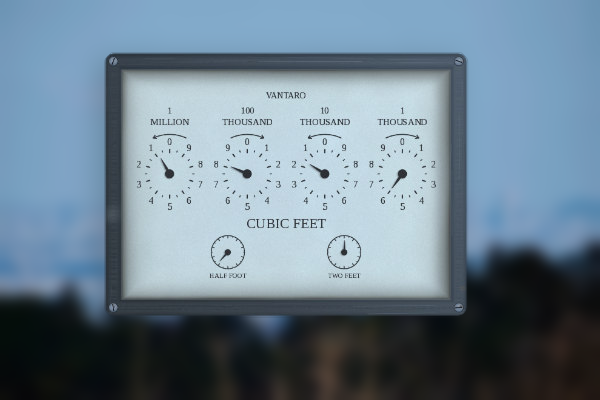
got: 81600 ft³
